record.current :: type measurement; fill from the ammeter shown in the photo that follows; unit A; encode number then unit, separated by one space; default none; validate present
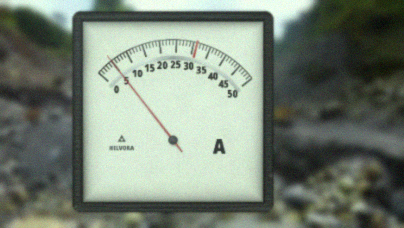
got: 5 A
